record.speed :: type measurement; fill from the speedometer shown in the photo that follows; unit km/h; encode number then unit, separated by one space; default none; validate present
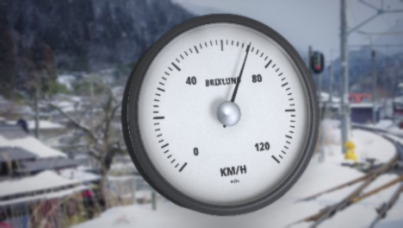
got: 70 km/h
